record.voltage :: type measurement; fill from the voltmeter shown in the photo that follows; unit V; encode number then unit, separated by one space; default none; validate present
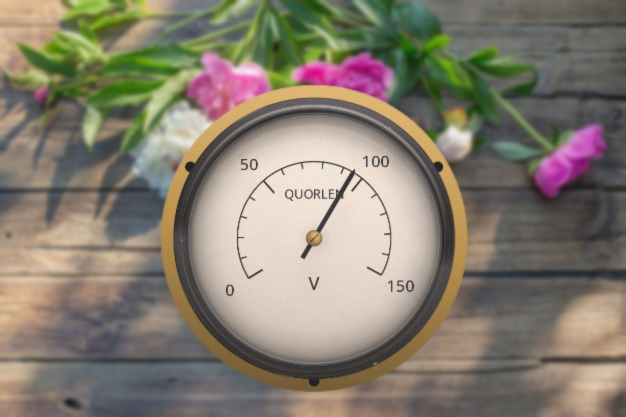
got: 95 V
